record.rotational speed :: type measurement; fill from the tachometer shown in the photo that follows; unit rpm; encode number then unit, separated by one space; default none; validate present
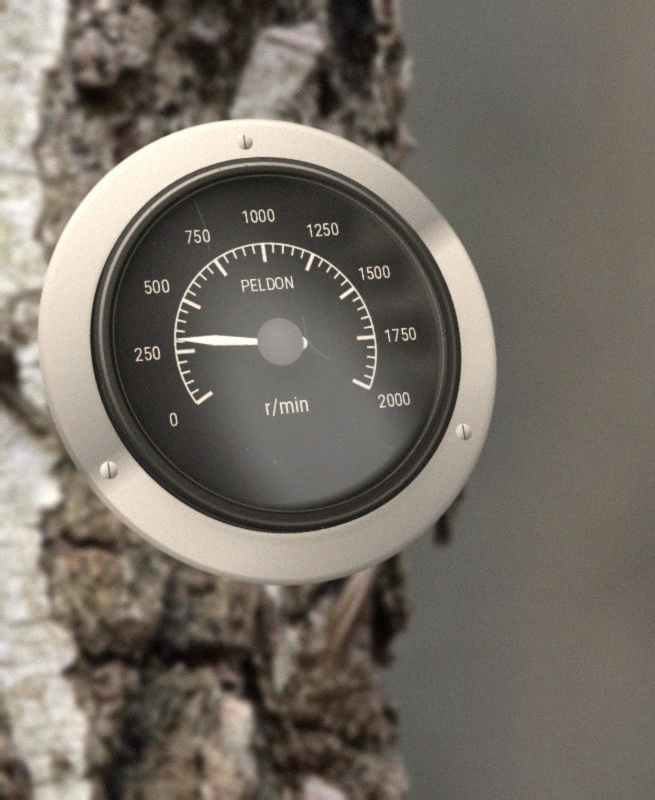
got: 300 rpm
